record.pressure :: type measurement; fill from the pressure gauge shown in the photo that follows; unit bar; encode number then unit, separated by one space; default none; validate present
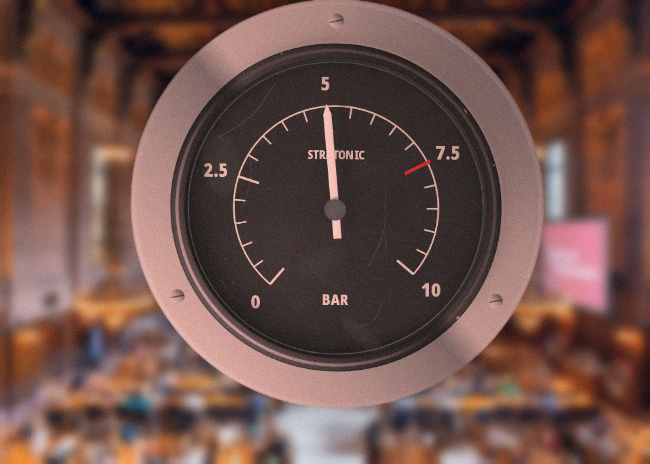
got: 5 bar
